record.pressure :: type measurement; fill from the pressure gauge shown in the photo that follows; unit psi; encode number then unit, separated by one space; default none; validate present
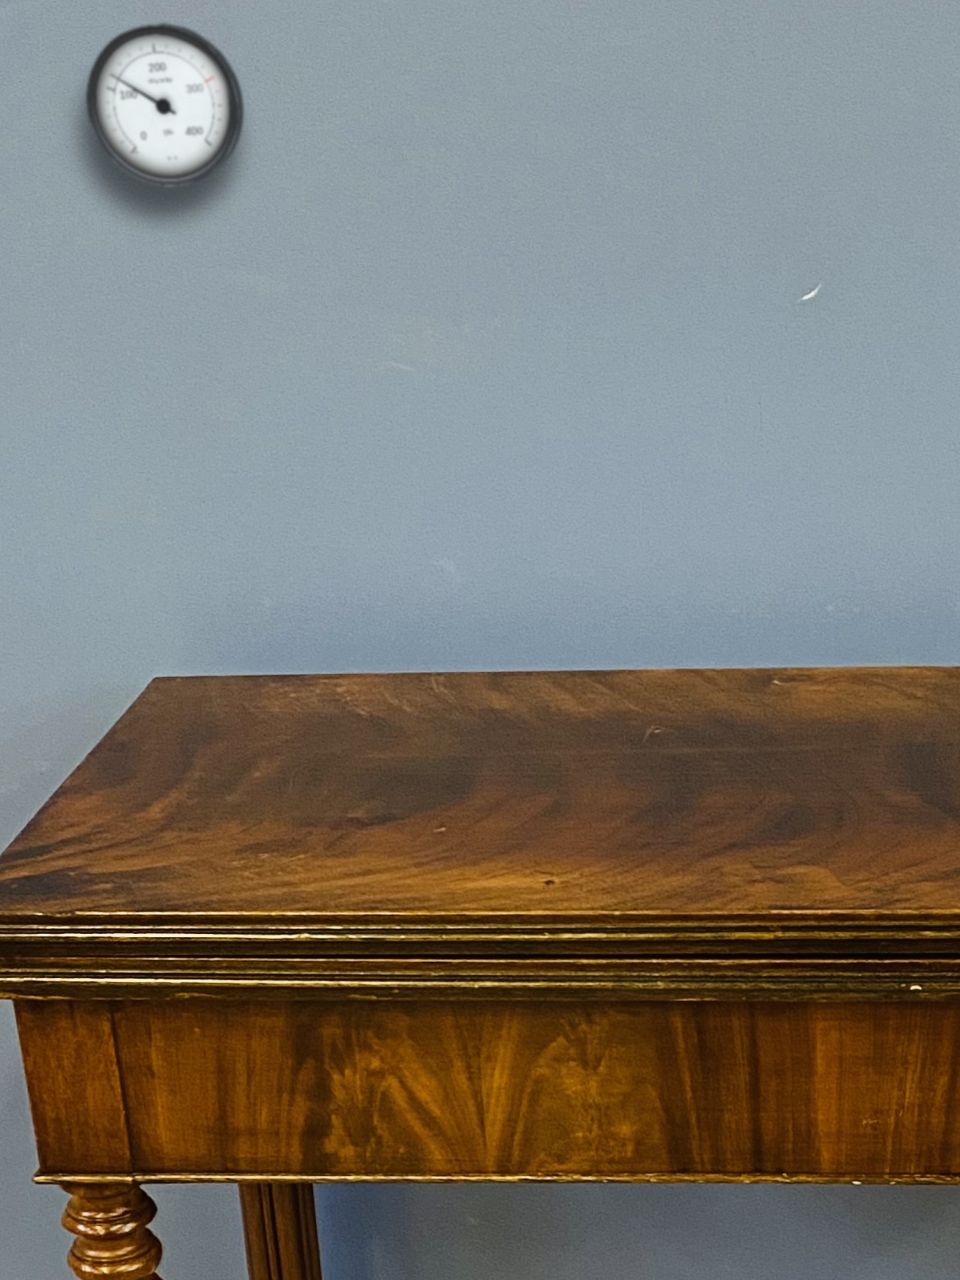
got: 120 psi
